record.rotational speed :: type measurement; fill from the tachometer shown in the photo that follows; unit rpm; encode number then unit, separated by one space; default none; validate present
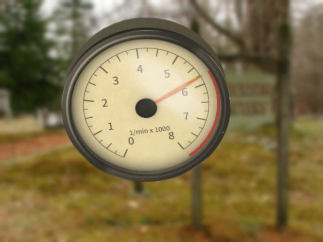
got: 5750 rpm
